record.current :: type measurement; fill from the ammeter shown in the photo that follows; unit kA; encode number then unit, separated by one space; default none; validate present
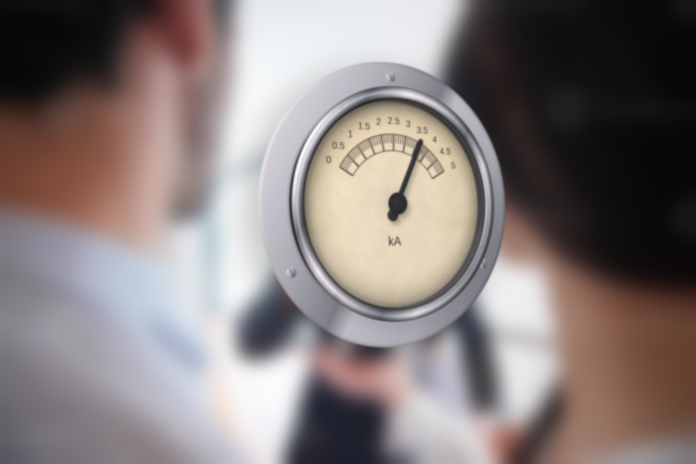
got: 3.5 kA
